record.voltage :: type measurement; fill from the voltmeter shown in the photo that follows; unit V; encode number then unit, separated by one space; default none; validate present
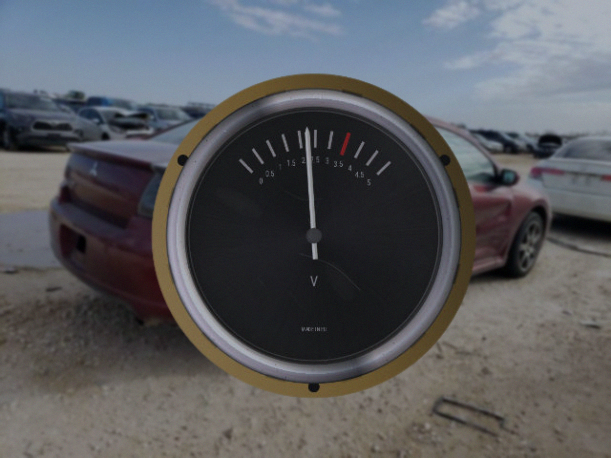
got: 2.25 V
